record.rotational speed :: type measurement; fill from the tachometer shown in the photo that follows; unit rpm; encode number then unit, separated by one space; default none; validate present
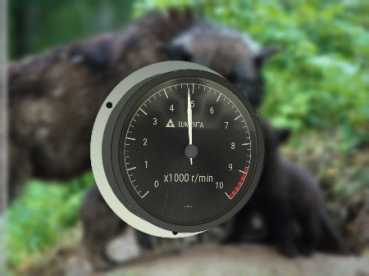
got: 4800 rpm
